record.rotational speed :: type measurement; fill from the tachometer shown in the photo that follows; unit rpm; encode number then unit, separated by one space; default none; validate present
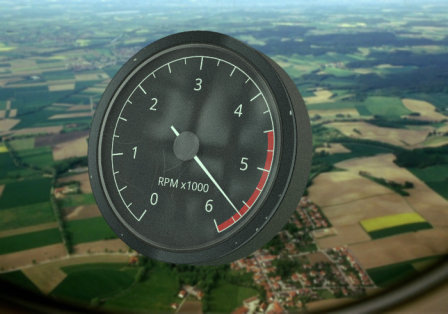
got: 5625 rpm
